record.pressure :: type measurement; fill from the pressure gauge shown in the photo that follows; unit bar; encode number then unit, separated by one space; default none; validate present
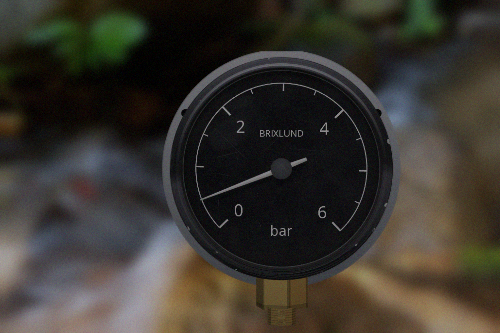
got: 0.5 bar
